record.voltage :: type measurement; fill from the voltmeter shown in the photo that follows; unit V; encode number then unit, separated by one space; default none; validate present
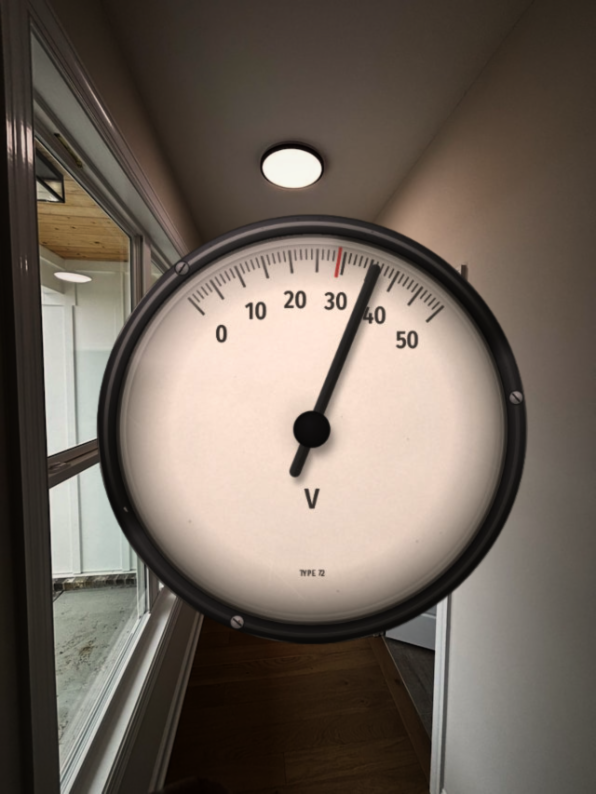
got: 36 V
